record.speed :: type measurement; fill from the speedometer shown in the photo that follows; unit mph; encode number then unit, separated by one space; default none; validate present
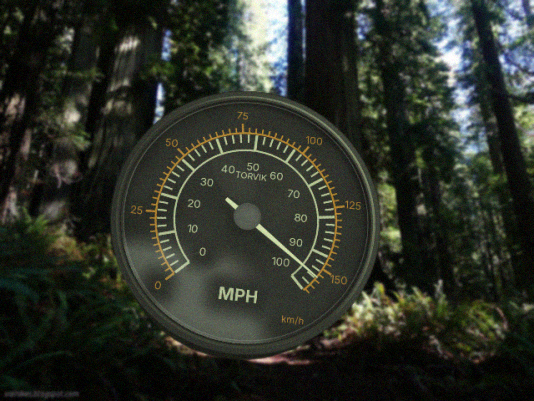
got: 96 mph
